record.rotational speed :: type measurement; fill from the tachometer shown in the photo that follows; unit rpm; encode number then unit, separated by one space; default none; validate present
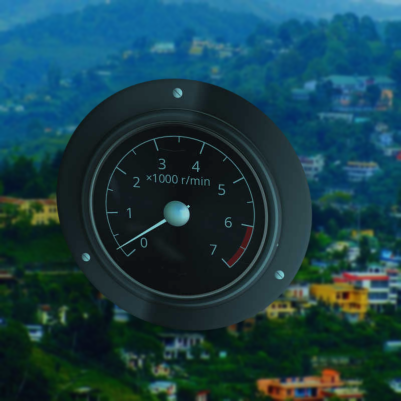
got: 250 rpm
